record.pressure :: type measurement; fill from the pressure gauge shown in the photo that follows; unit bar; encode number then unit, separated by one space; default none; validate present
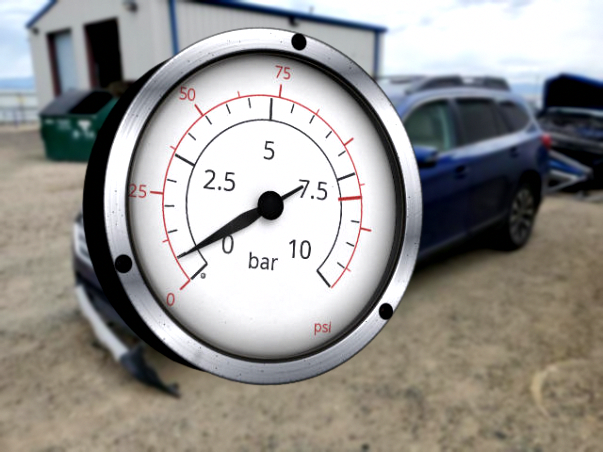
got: 0.5 bar
